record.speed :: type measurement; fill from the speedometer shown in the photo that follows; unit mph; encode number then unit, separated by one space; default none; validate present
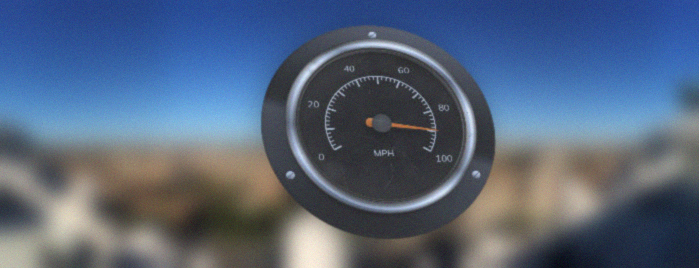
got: 90 mph
